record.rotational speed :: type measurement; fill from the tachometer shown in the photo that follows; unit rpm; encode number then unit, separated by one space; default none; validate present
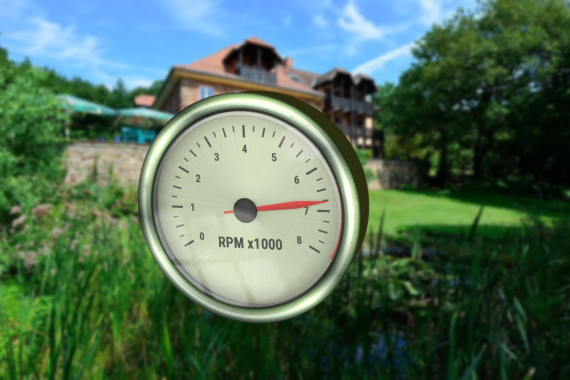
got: 6750 rpm
